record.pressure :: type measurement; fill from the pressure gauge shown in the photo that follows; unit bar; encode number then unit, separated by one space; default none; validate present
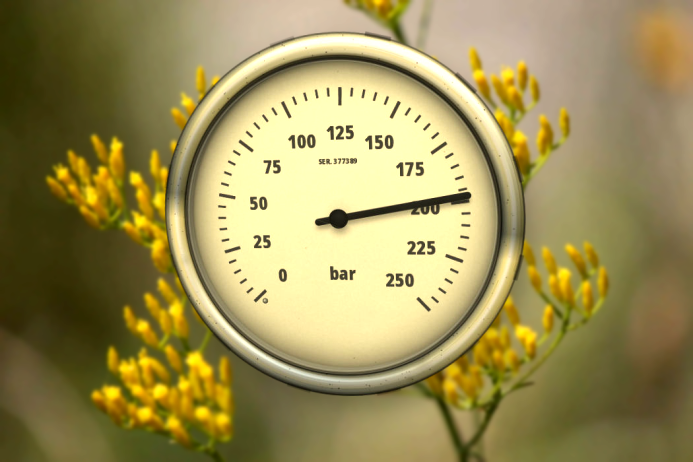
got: 197.5 bar
